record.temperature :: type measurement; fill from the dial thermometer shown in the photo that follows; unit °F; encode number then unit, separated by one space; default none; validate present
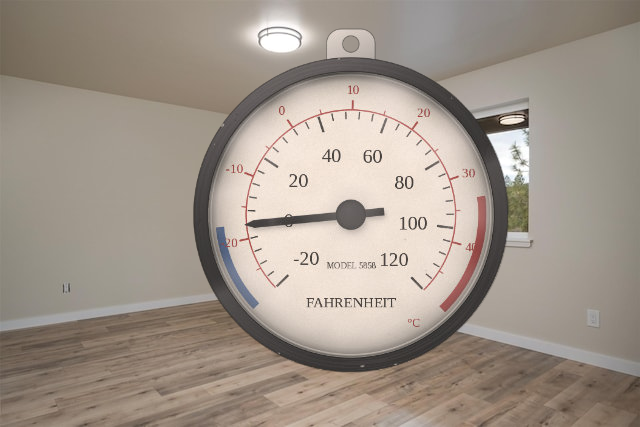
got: 0 °F
